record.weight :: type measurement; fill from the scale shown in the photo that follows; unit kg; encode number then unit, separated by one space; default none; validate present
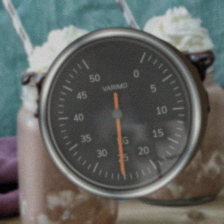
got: 25 kg
